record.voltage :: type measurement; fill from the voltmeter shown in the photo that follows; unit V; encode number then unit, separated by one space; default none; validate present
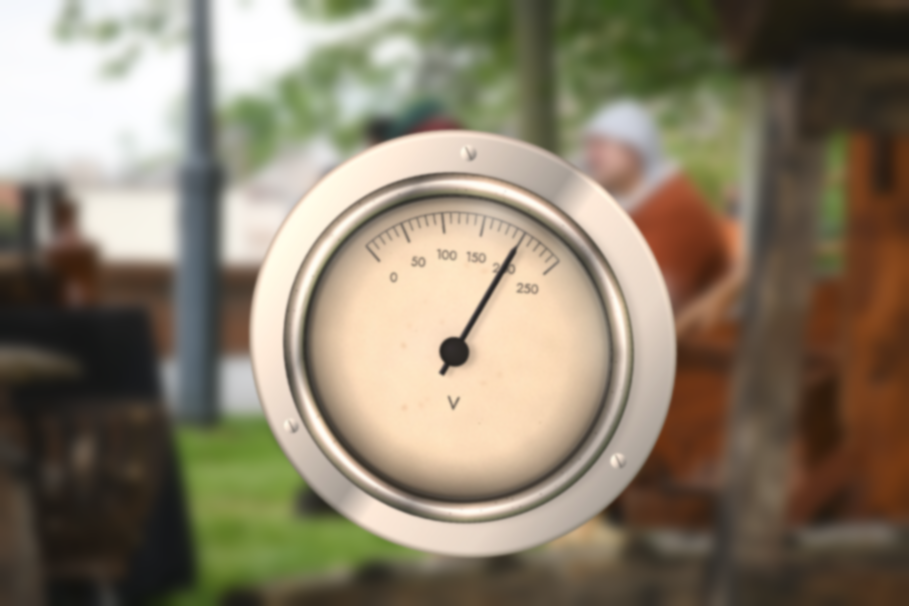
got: 200 V
